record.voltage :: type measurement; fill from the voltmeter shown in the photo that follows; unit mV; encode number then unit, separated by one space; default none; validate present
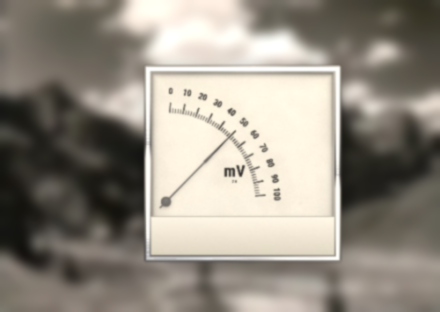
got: 50 mV
